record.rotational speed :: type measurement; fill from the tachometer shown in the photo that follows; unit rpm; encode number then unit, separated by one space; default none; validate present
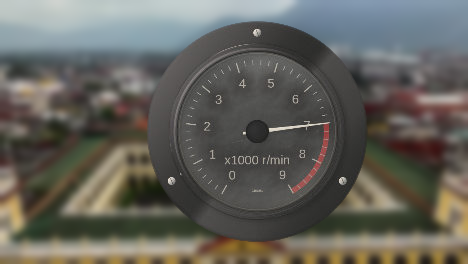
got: 7000 rpm
